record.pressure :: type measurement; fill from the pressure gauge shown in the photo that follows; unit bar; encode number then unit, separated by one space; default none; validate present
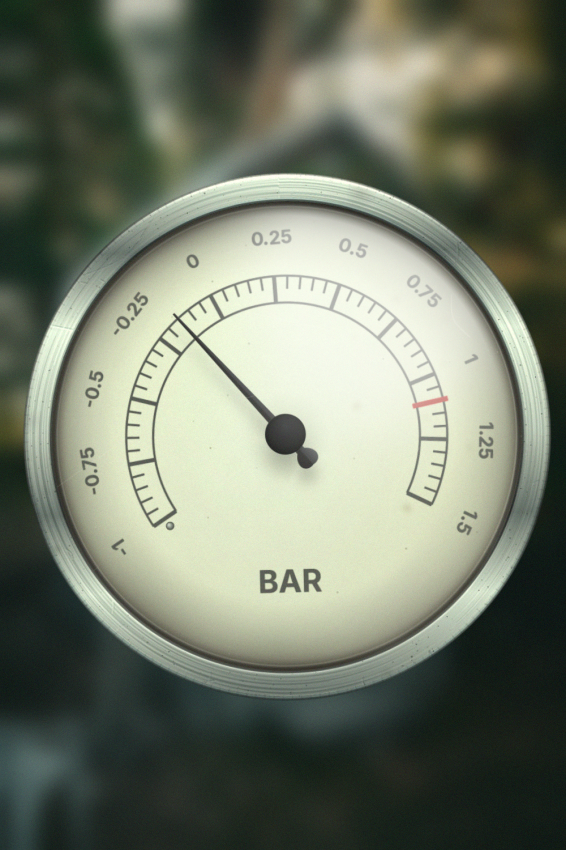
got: -0.15 bar
